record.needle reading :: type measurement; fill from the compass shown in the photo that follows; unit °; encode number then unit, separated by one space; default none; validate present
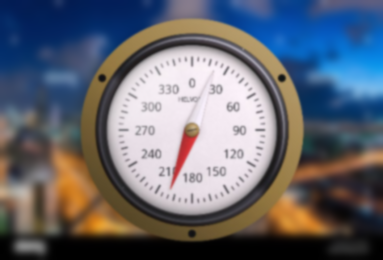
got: 200 °
